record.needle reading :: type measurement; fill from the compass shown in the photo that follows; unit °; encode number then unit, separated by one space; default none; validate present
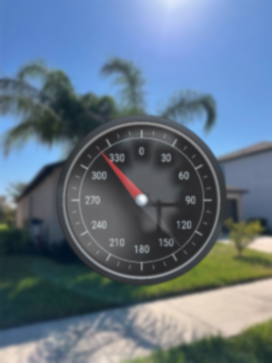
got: 320 °
